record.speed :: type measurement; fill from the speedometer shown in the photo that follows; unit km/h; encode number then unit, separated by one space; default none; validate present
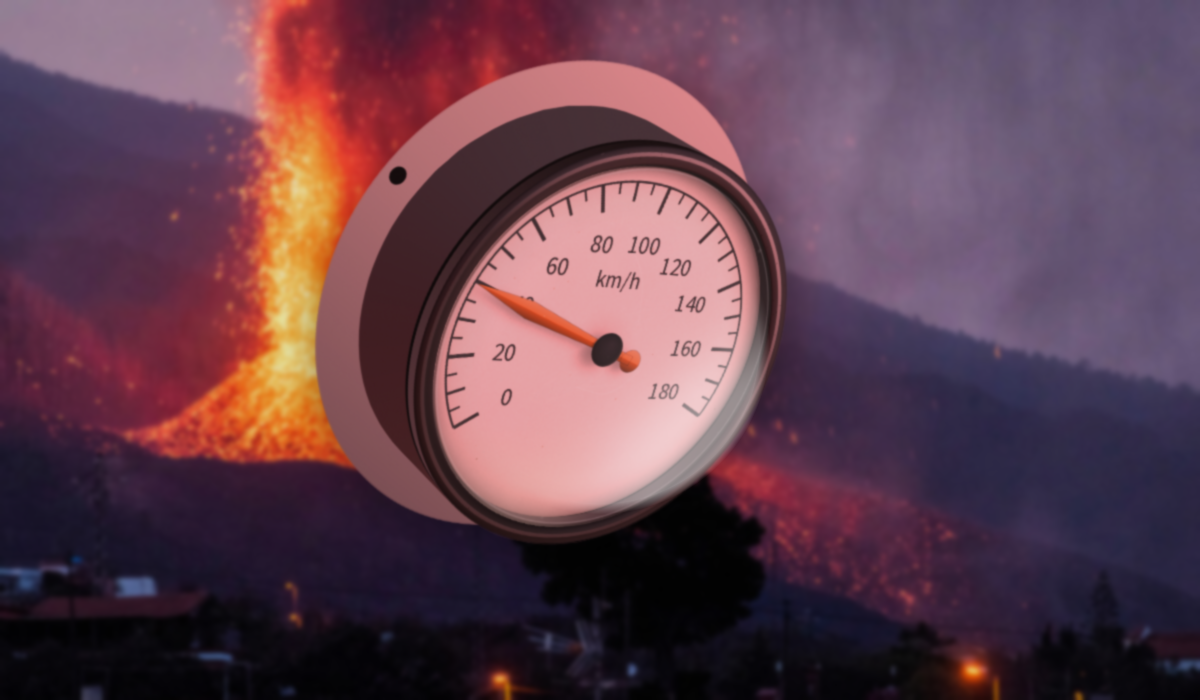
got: 40 km/h
